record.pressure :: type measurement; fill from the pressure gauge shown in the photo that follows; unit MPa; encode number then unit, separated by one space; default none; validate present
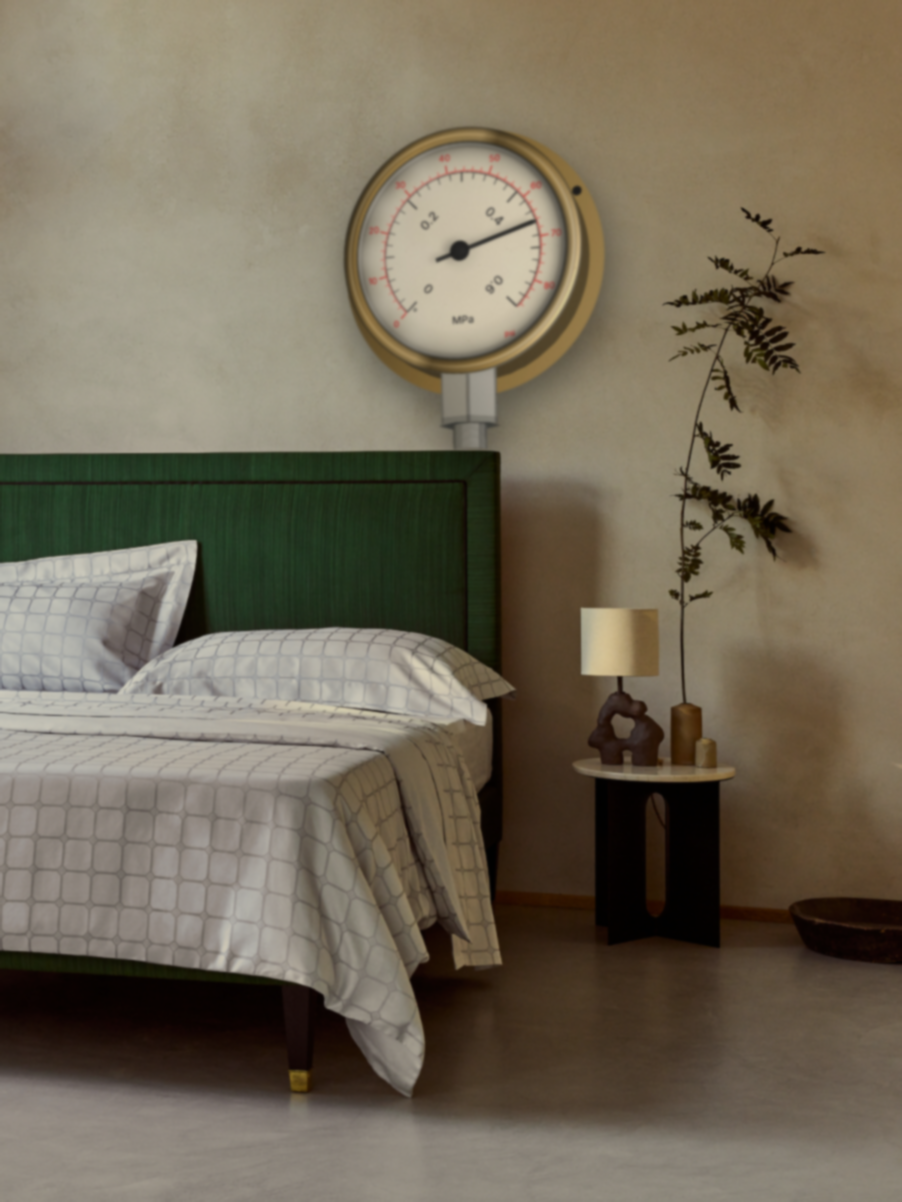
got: 0.46 MPa
